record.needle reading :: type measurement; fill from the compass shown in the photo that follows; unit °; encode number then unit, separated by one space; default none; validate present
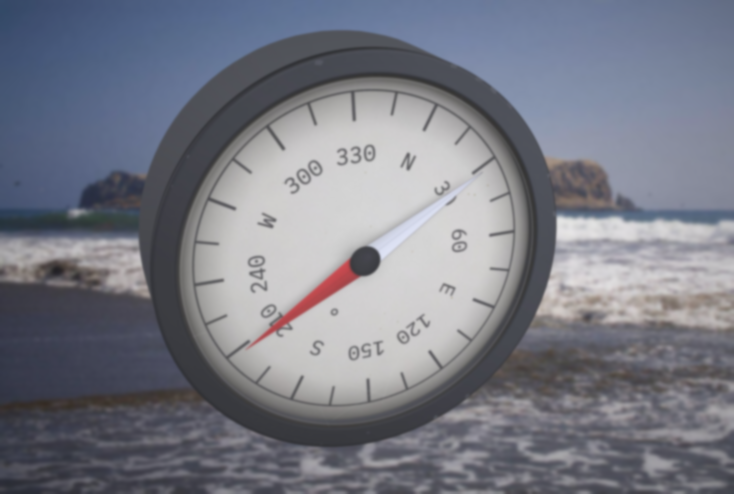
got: 210 °
